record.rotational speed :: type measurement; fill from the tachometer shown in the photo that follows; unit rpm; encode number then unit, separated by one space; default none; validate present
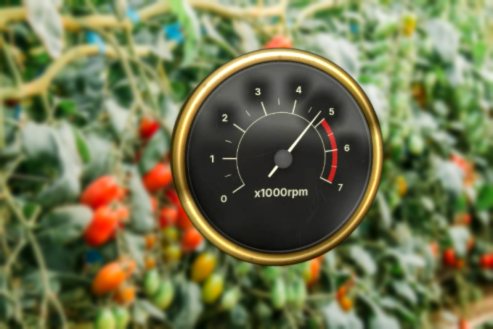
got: 4750 rpm
